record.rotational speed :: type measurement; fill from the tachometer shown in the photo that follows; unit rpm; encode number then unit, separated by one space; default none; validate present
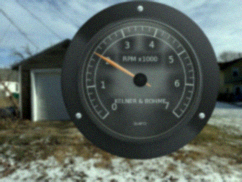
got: 2000 rpm
